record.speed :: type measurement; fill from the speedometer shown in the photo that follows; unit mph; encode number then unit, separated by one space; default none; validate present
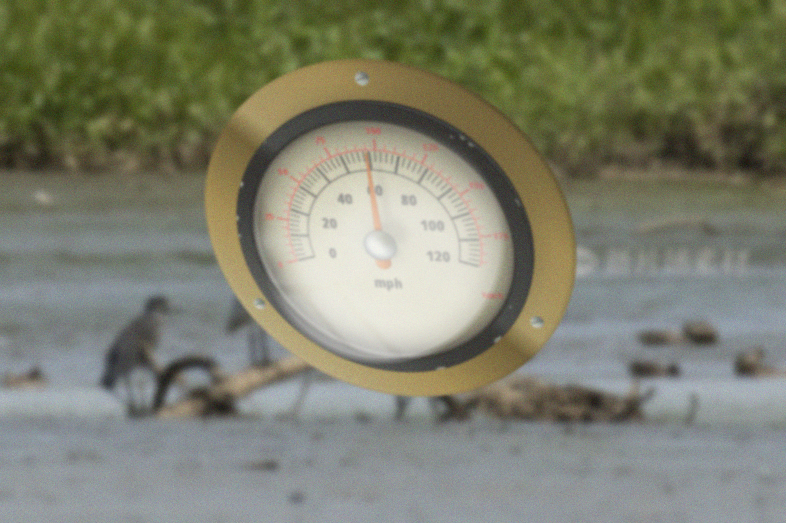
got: 60 mph
